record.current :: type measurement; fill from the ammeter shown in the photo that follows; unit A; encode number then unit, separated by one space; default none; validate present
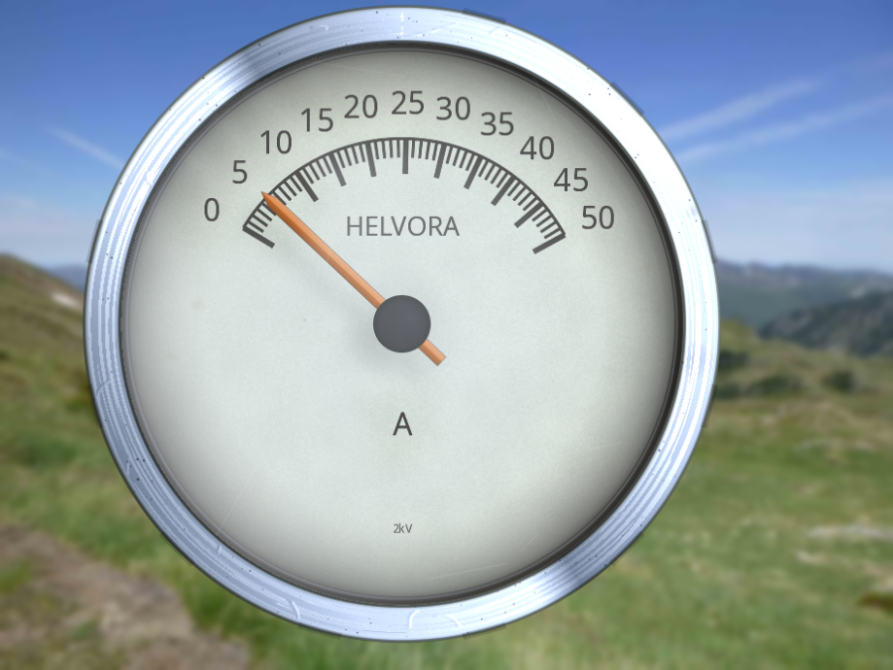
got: 5 A
